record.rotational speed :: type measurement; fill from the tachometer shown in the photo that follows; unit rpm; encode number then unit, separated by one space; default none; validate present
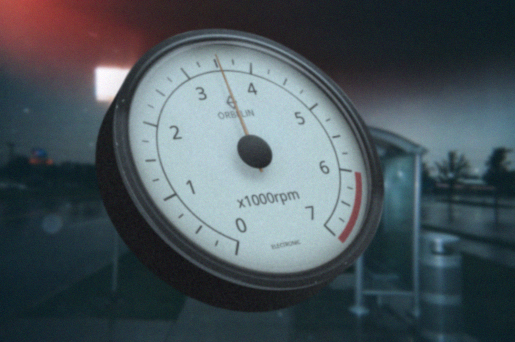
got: 3500 rpm
